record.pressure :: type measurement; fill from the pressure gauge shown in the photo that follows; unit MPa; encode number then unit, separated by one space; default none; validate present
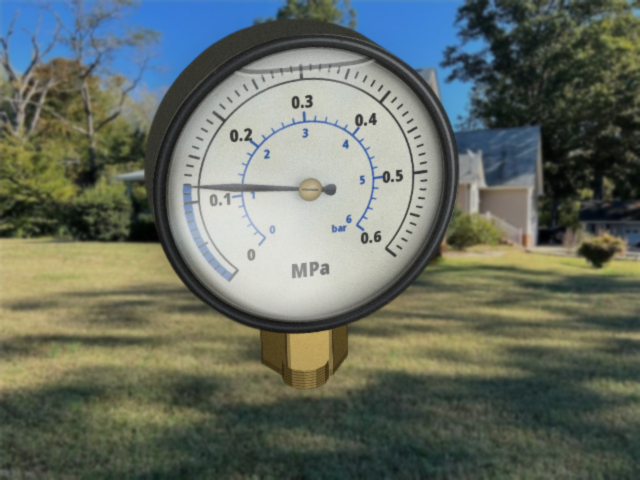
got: 0.12 MPa
